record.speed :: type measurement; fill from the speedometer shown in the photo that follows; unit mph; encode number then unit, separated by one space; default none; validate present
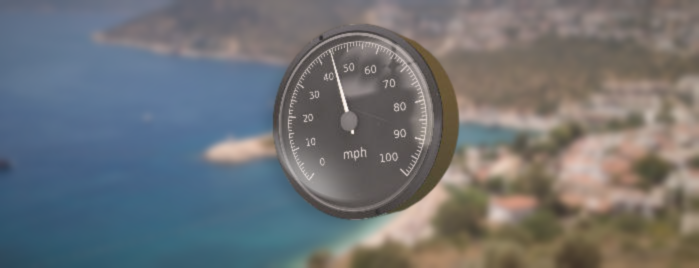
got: 45 mph
